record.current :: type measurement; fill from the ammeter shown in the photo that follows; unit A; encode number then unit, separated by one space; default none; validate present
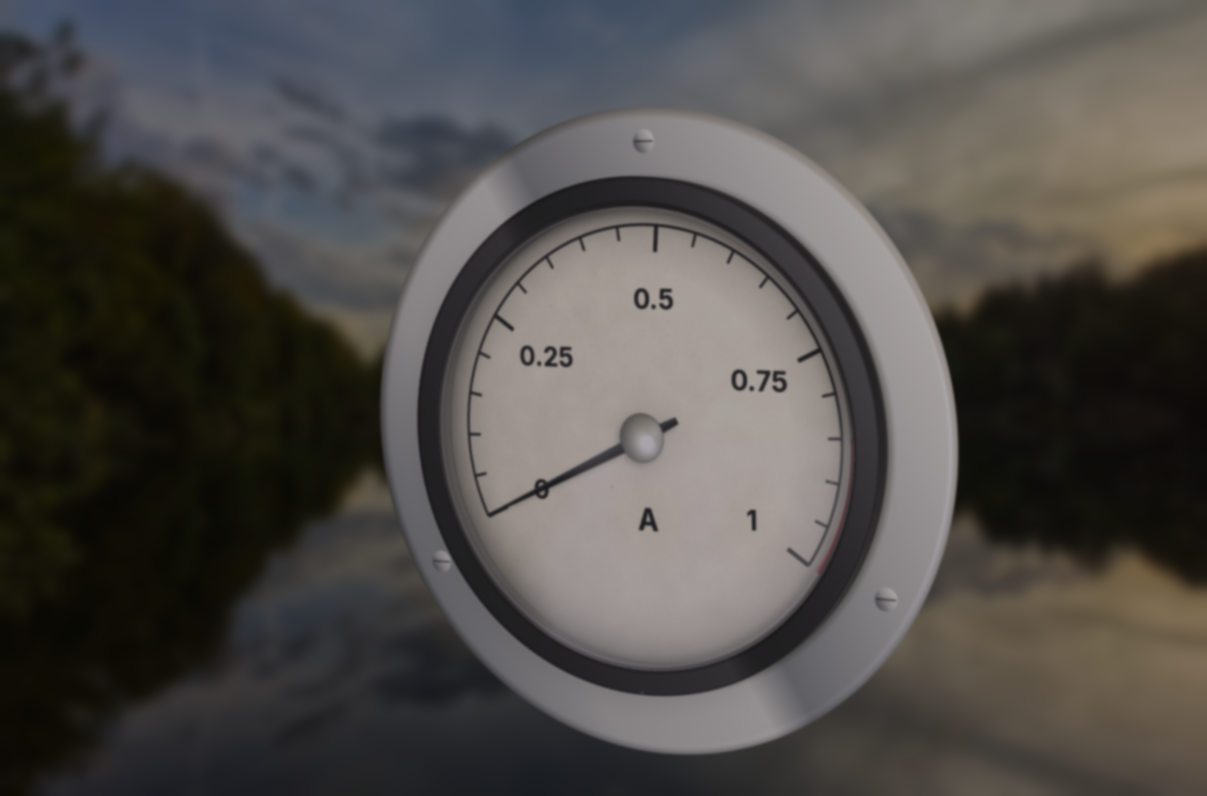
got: 0 A
